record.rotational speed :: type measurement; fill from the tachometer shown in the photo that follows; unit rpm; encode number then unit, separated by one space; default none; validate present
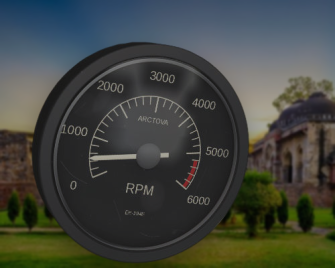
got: 500 rpm
